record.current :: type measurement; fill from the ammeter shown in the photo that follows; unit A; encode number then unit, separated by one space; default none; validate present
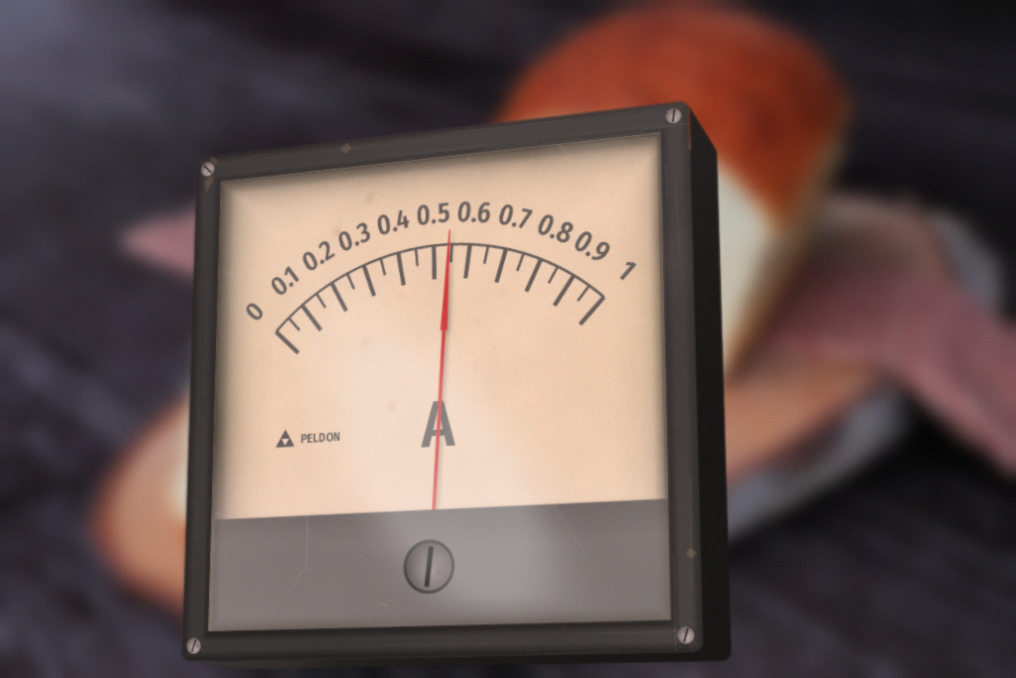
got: 0.55 A
